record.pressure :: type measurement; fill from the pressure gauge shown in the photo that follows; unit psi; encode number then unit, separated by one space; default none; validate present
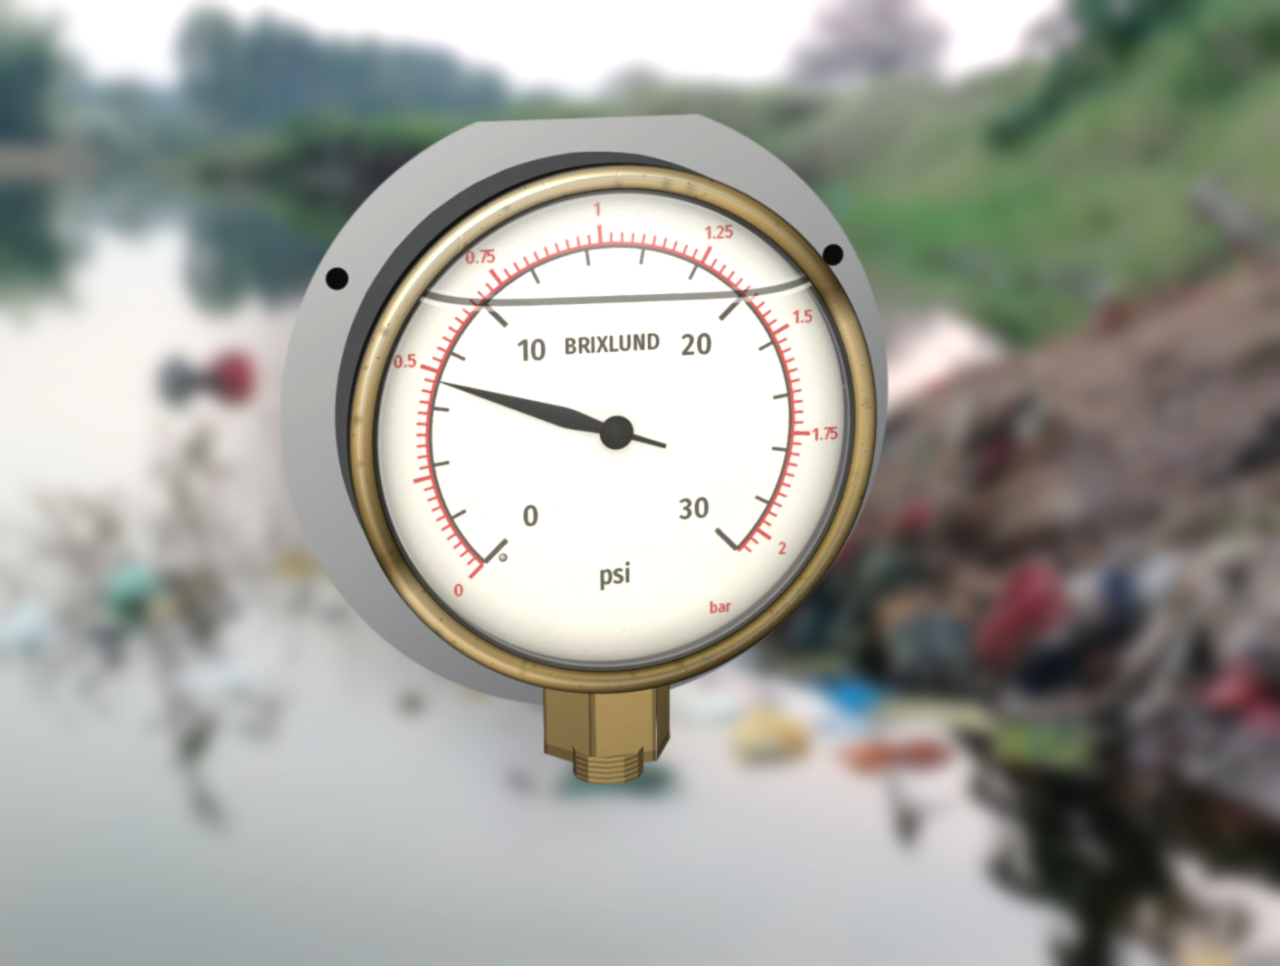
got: 7 psi
